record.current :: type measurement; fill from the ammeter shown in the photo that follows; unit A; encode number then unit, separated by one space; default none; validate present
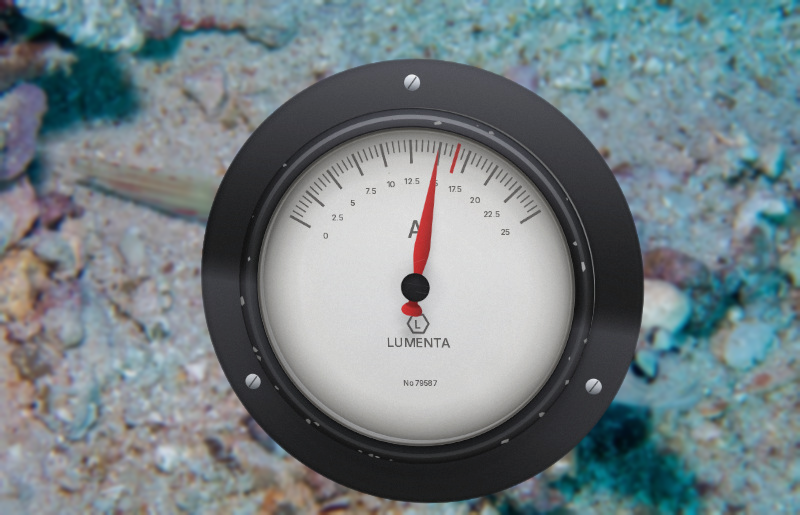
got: 15 A
